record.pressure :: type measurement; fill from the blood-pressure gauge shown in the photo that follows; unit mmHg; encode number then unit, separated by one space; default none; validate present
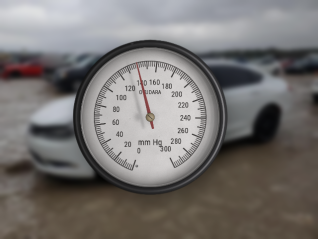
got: 140 mmHg
